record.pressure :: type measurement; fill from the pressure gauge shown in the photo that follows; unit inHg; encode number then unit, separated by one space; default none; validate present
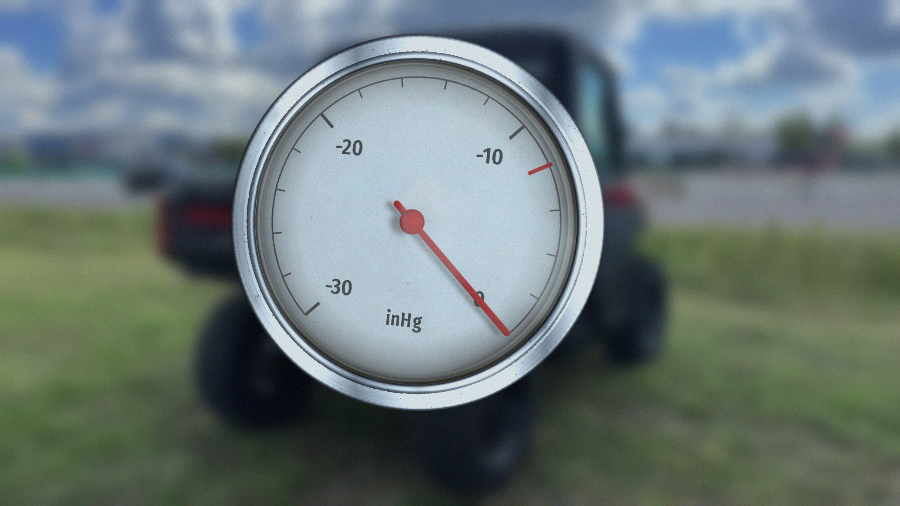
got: 0 inHg
